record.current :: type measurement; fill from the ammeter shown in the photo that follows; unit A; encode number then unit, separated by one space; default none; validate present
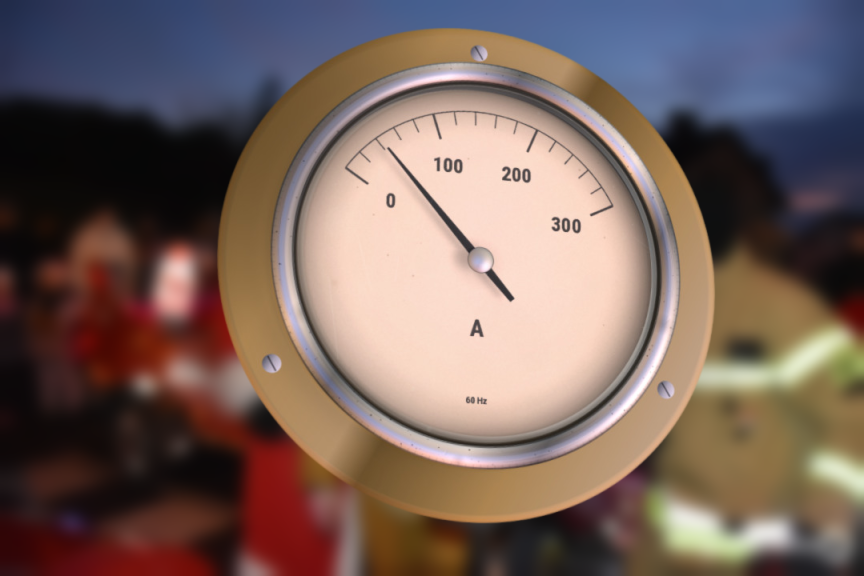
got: 40 A
